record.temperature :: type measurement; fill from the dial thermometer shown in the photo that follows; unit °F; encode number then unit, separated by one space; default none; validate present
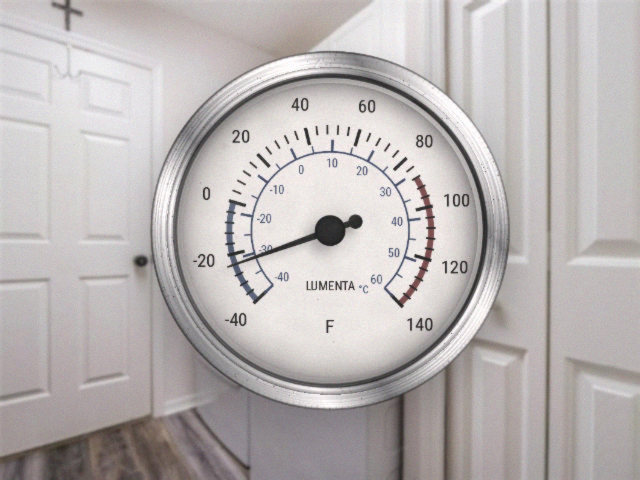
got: -24 °F
